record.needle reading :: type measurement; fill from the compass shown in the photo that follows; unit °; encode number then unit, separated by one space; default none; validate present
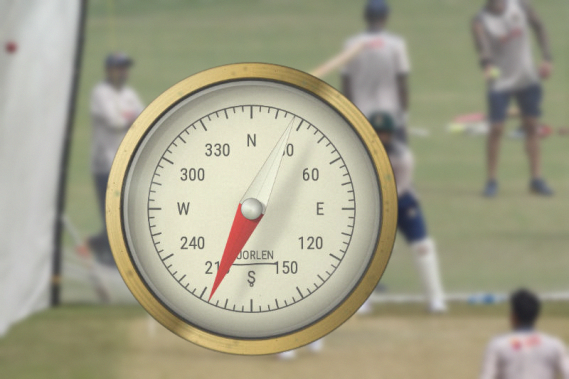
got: 205 °
